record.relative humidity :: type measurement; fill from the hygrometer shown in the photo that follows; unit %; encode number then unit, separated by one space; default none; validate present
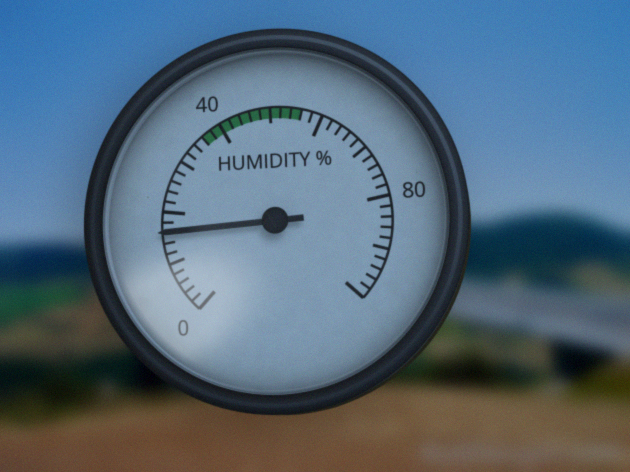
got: 16 %
